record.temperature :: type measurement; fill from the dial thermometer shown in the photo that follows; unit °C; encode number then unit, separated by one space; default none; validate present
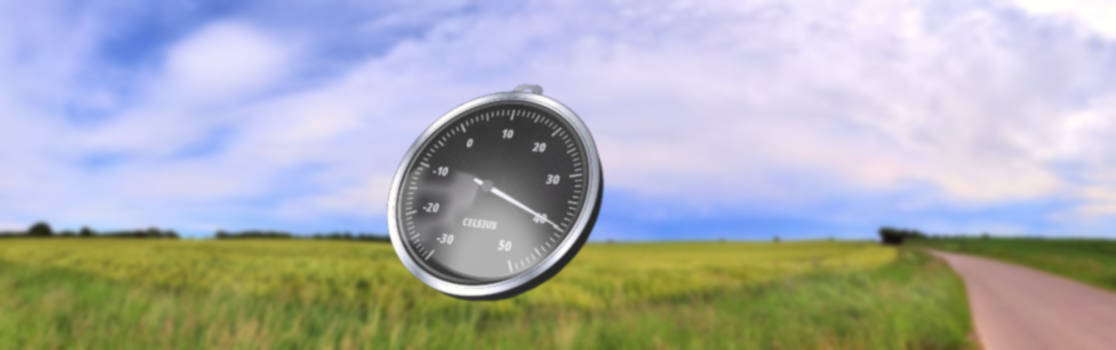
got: 40 °C
